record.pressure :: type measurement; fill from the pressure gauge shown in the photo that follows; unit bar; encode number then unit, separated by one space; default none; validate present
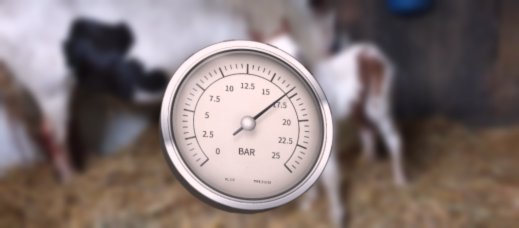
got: 17 bar
